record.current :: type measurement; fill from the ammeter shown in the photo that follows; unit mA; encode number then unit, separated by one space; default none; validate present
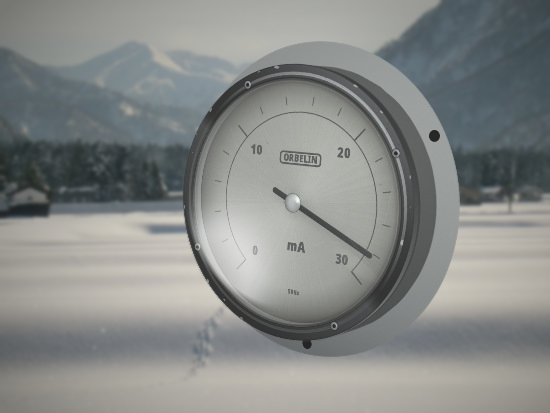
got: 28 mA
